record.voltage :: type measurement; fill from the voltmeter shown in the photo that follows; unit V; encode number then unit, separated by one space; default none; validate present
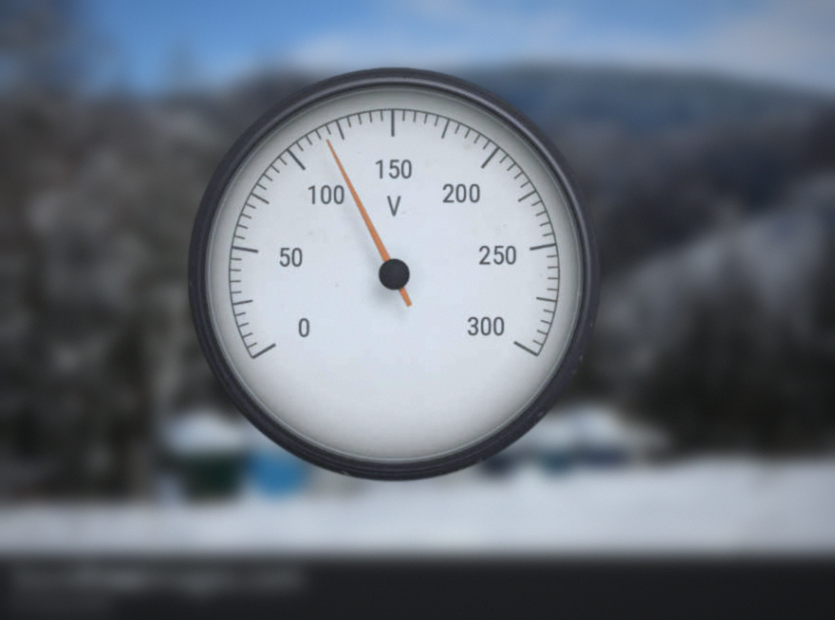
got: 117.5 V
